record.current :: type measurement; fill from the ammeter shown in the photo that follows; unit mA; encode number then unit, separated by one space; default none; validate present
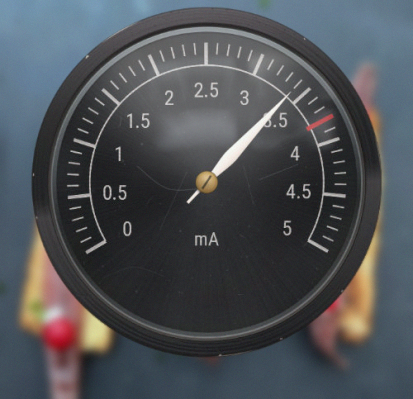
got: 3.4 mA
